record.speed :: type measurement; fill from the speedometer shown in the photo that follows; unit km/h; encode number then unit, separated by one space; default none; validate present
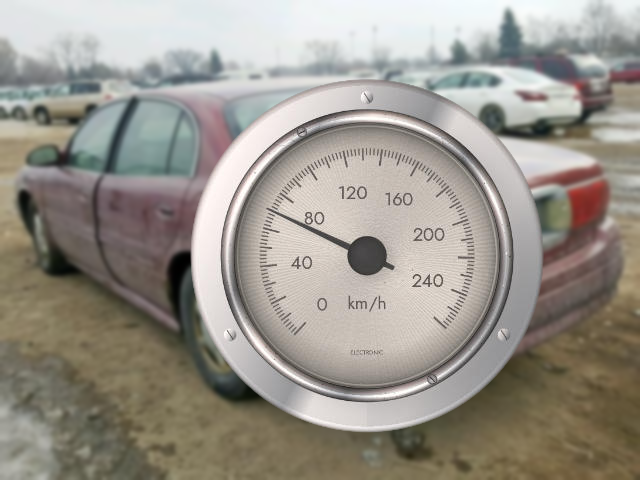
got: 70 km/h
